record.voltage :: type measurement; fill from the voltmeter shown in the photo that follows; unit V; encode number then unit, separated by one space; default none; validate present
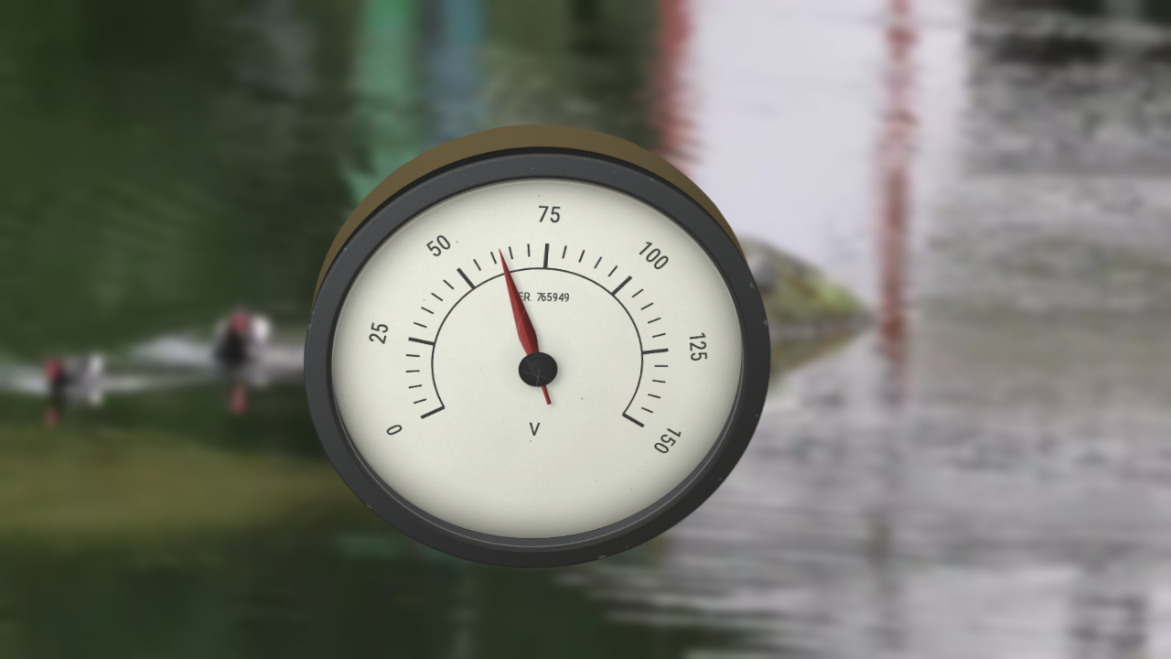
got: 62.5 V
